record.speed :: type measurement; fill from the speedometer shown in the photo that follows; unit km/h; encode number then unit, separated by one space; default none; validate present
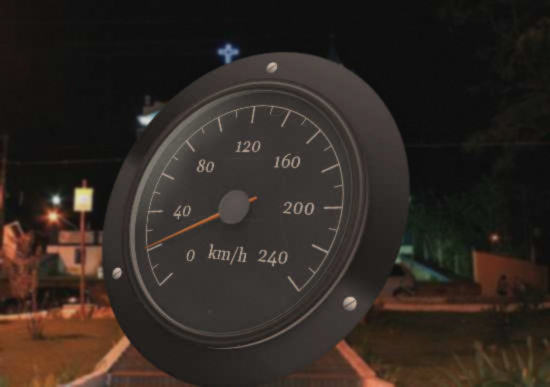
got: 20 km/h
